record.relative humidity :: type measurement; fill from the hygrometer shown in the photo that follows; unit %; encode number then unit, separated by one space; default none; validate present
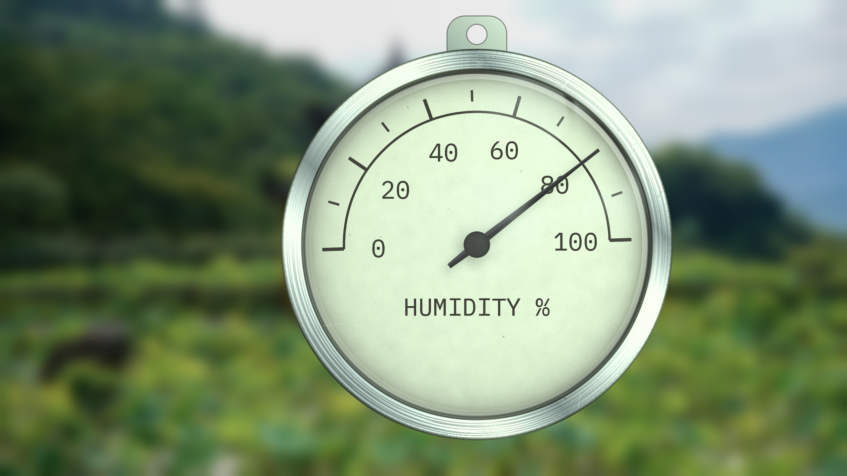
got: 80 %
